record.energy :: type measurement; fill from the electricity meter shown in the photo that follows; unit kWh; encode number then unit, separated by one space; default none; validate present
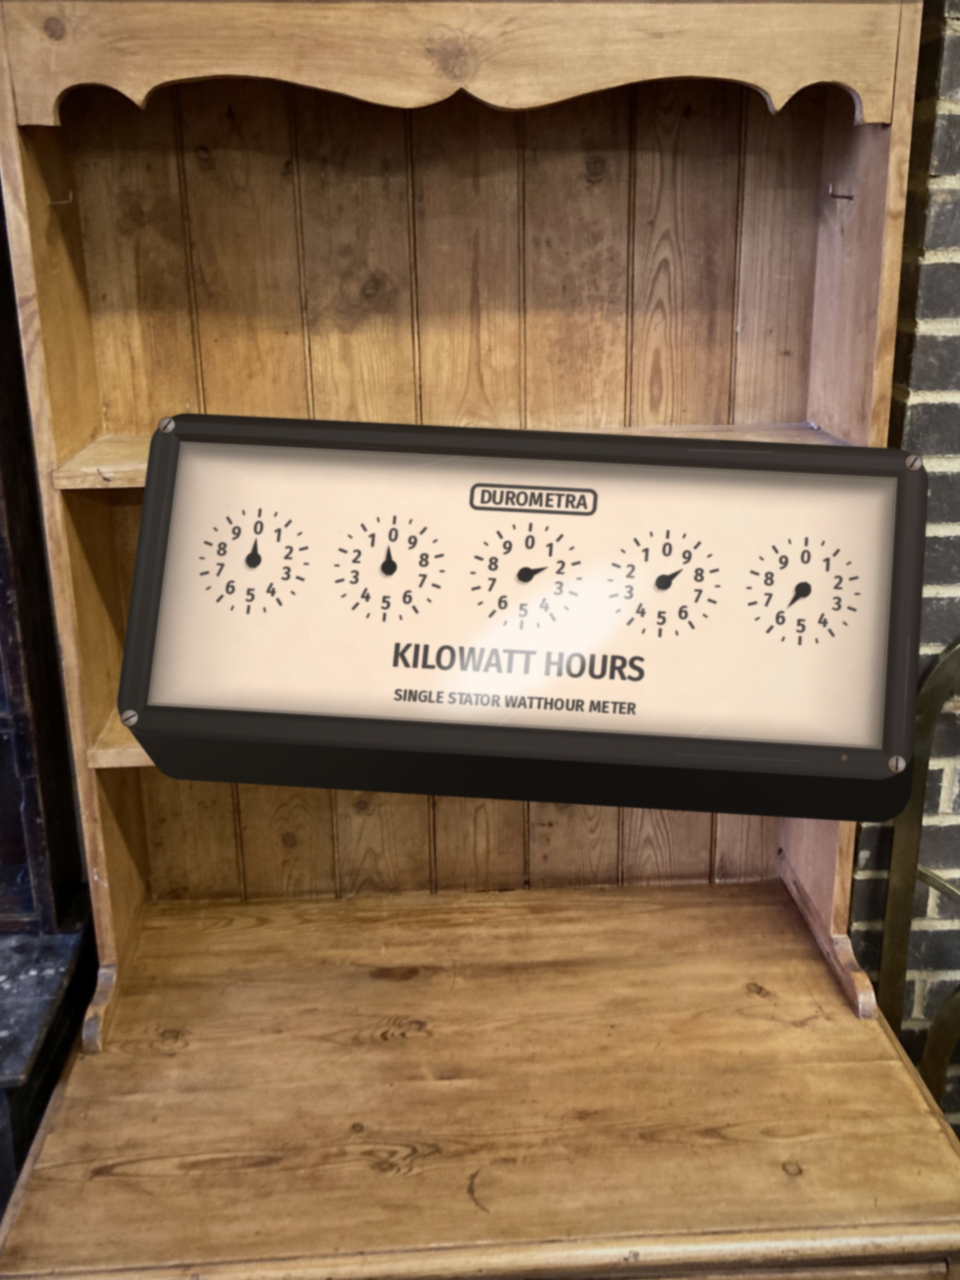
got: 186 kWh
